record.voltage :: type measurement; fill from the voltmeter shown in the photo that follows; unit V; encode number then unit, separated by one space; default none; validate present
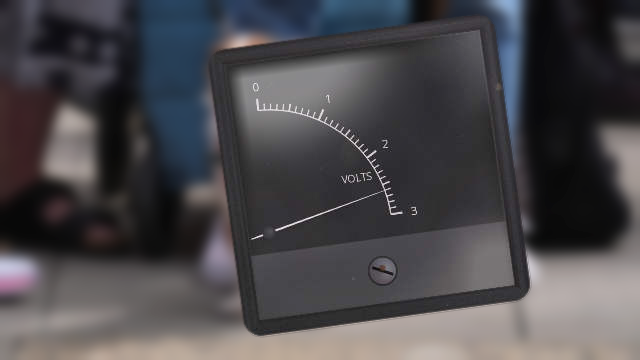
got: 2.6 V
